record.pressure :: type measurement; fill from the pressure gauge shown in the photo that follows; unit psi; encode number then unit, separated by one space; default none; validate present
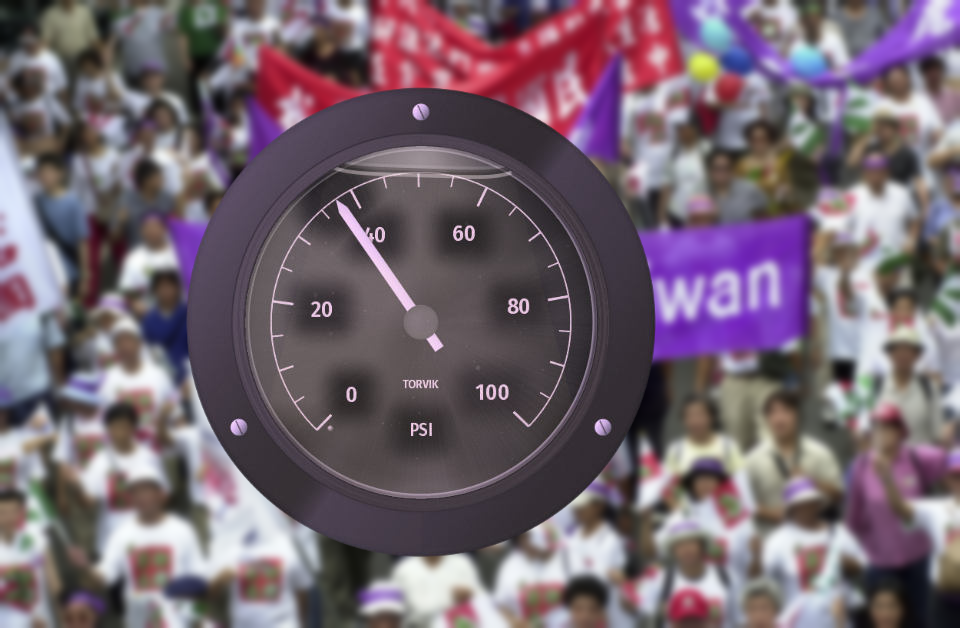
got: 37.5 psi
